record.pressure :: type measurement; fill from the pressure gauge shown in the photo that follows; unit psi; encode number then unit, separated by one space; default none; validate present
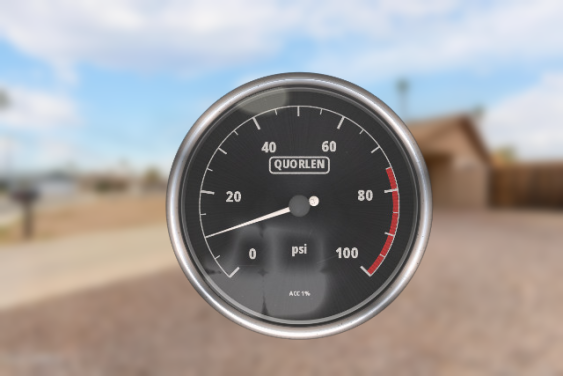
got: 10 psi
